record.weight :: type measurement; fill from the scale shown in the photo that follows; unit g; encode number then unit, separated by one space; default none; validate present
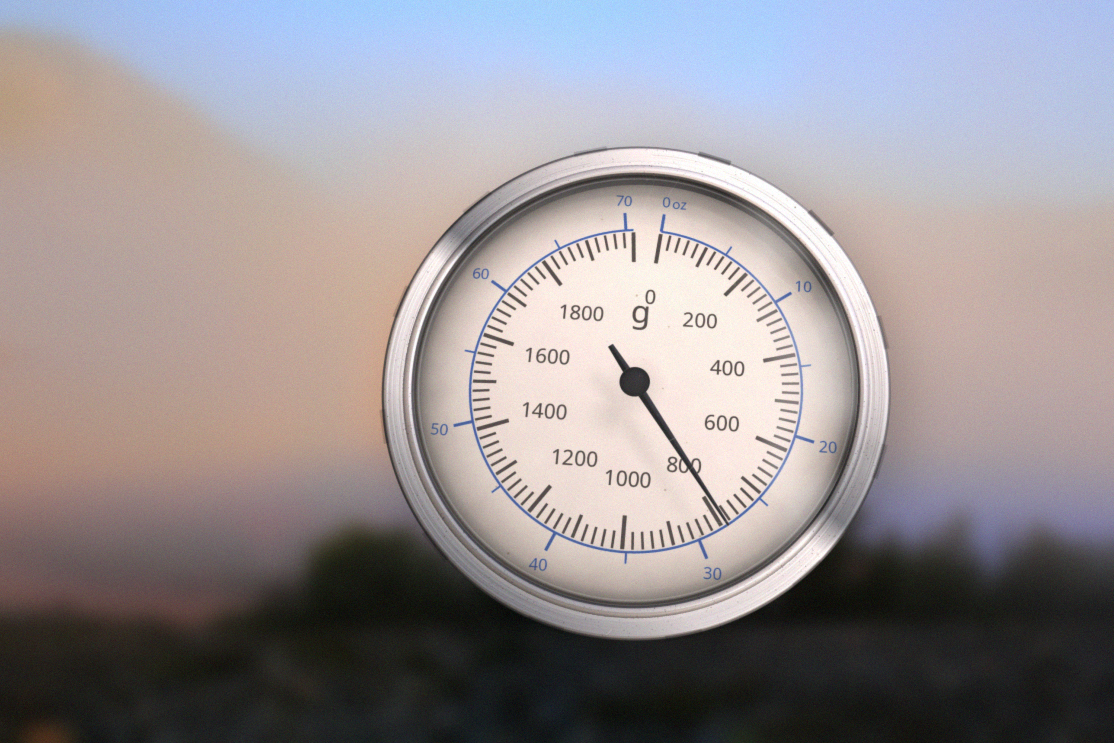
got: 790 g
